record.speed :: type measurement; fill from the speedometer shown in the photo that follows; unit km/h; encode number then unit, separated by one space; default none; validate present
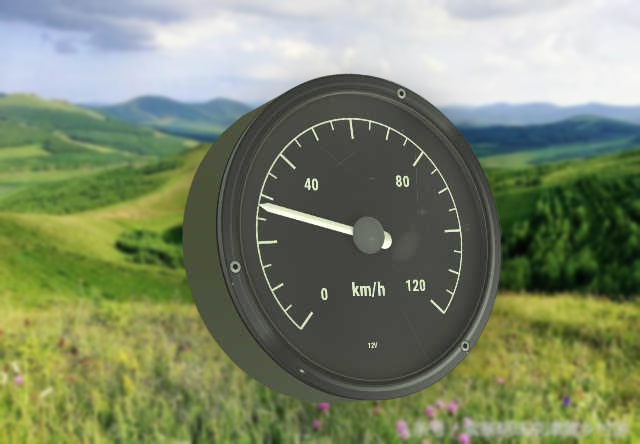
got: 27.5 km/h
